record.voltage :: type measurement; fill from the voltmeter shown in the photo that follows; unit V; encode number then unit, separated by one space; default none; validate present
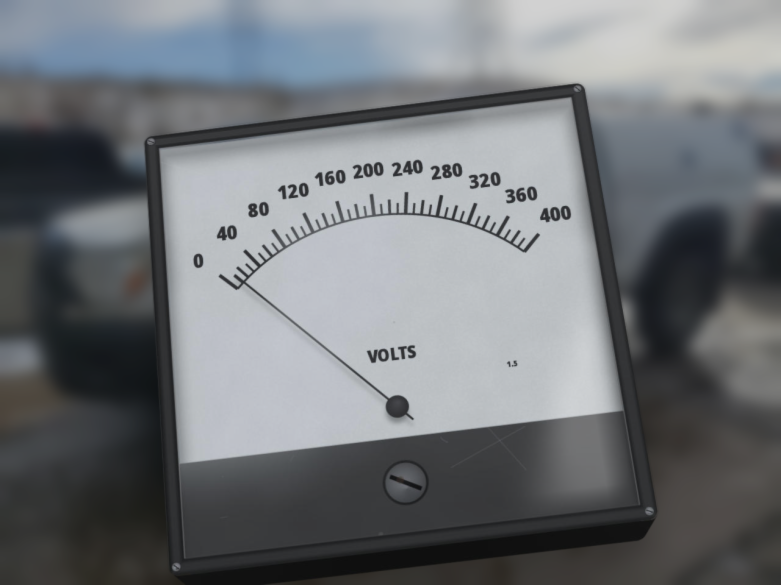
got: 10 V
